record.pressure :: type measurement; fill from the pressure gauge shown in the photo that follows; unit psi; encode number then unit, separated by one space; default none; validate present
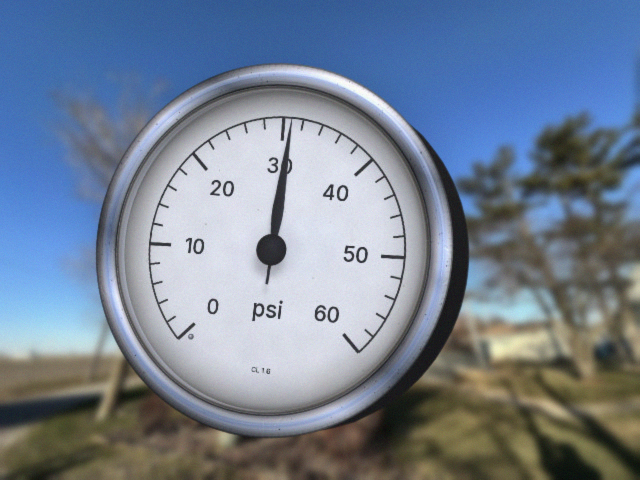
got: 31 psi
